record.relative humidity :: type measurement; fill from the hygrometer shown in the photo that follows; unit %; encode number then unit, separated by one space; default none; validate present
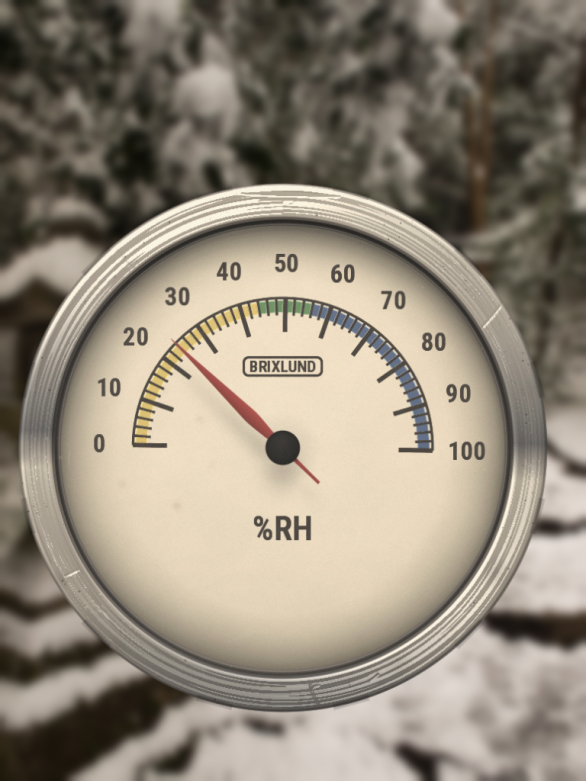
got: 24 %
